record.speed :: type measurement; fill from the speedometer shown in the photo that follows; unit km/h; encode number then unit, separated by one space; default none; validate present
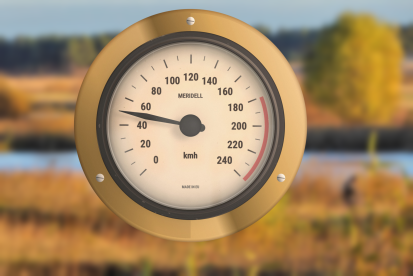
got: 50 km/h
